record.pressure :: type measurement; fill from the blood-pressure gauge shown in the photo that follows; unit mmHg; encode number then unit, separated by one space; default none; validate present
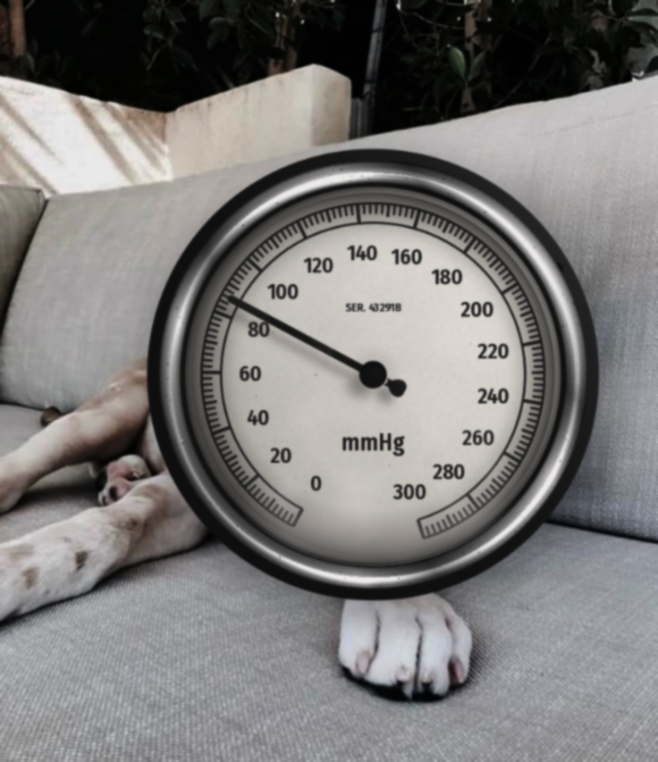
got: 86 mmHg
